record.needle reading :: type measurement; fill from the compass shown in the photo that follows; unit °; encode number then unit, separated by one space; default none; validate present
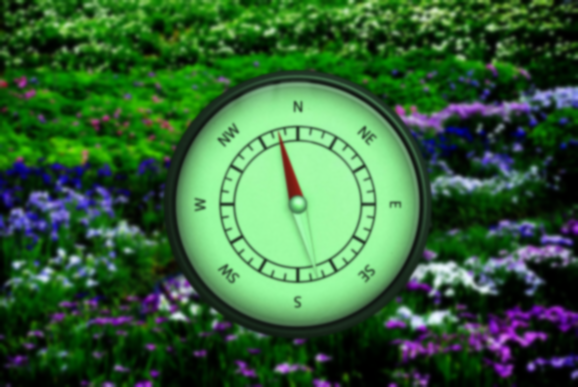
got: 345 °
